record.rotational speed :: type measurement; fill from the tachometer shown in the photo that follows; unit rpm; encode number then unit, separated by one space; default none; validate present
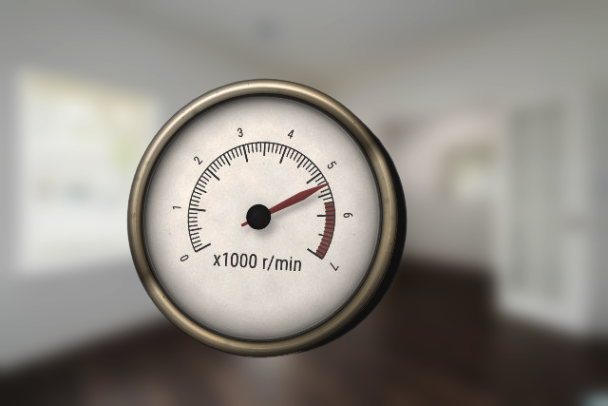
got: 5300 rpm
